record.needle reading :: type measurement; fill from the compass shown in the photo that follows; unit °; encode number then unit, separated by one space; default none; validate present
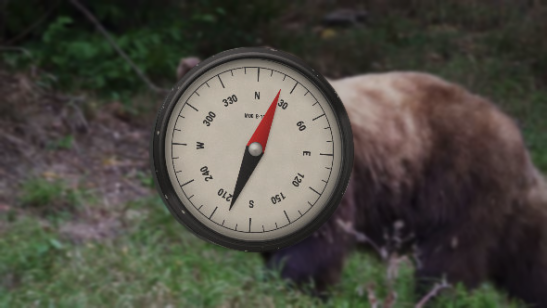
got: 20 °
